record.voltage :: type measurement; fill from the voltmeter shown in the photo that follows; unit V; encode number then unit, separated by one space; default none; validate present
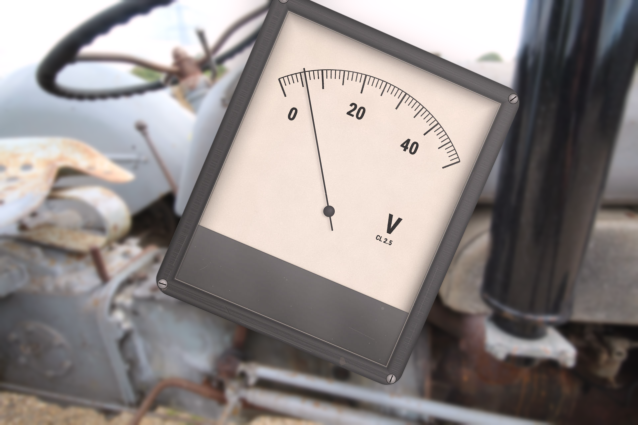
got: 6 V
